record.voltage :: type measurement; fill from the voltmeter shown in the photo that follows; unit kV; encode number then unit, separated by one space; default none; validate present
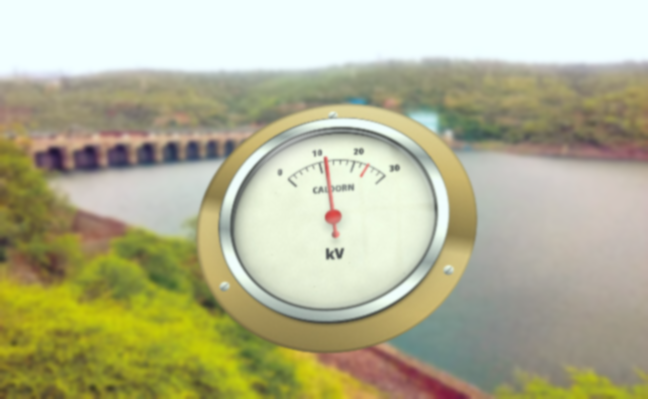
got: 12 kV
